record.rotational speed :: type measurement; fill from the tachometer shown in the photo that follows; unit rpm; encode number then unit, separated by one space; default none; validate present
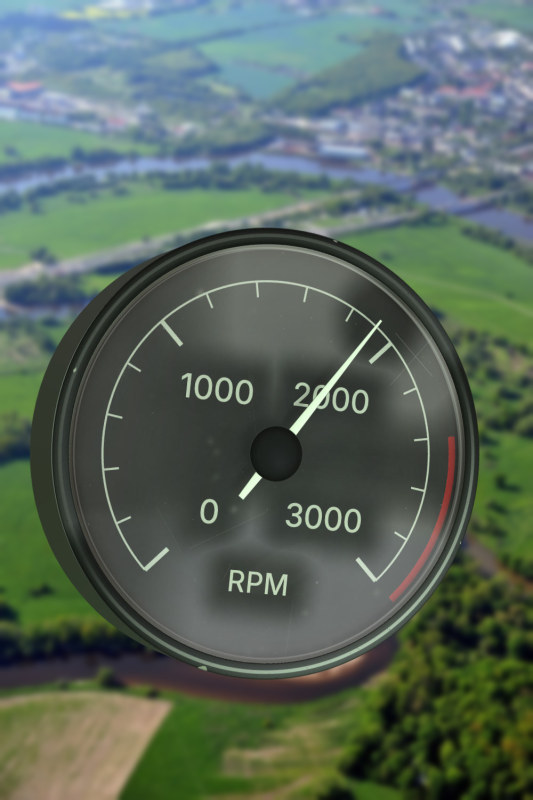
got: 1900 rpm
